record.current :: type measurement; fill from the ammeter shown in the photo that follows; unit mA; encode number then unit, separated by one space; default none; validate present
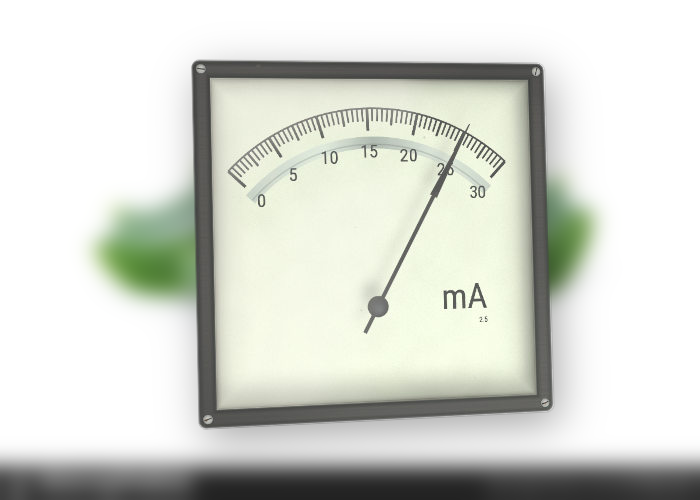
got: 25 mA
